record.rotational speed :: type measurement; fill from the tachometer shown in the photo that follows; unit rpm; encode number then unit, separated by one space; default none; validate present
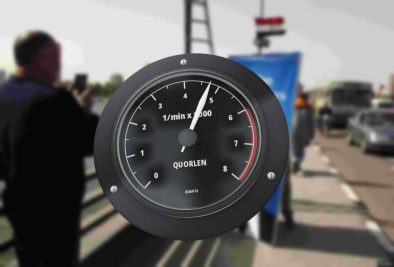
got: 4750 rpm
